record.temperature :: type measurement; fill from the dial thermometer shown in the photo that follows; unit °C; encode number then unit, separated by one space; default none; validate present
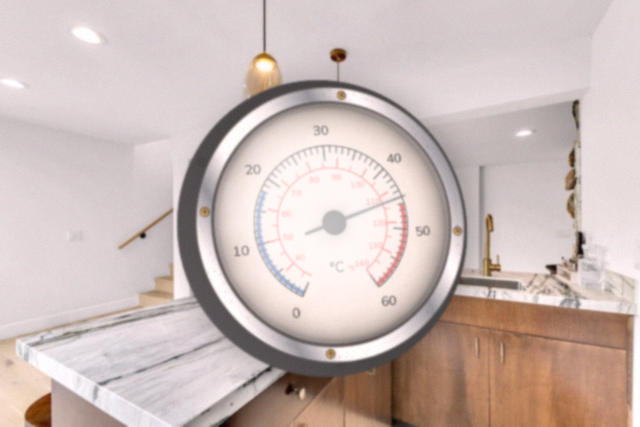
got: 45 °C
